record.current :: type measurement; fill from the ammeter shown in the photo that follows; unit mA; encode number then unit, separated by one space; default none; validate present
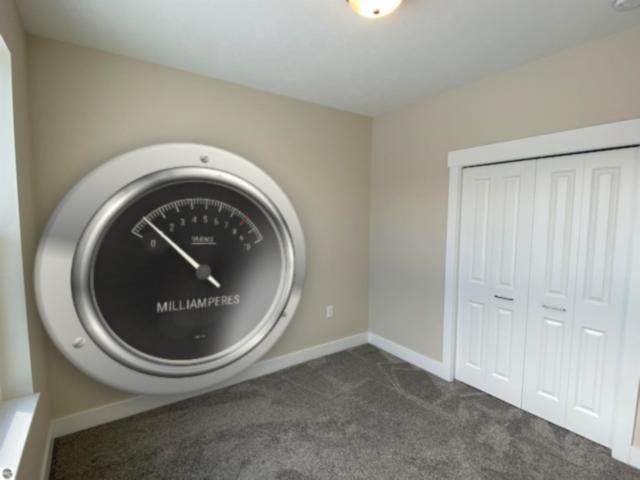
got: 1 mA
